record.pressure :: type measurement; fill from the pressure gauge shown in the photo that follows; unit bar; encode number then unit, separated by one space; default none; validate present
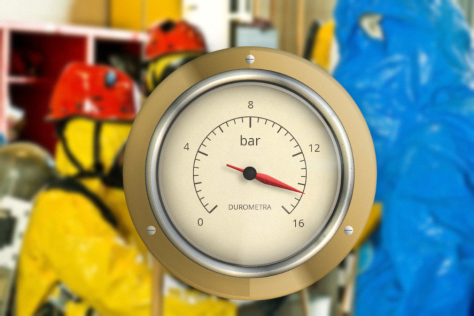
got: 14.5 bar
